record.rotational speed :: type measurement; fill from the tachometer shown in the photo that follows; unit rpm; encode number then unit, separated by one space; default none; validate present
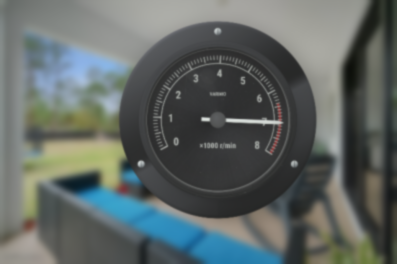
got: 7000 rpm
